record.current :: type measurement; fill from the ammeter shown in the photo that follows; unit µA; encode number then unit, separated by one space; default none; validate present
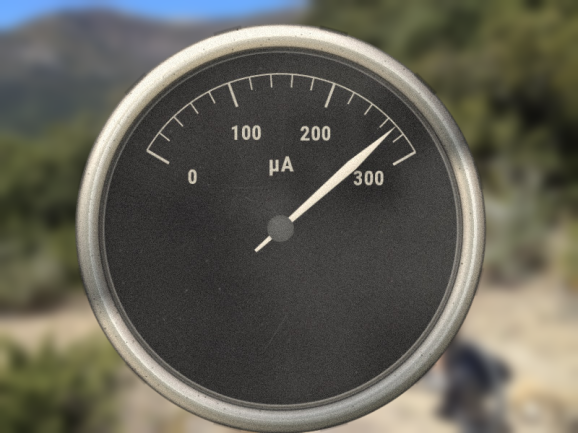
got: 270 µA
